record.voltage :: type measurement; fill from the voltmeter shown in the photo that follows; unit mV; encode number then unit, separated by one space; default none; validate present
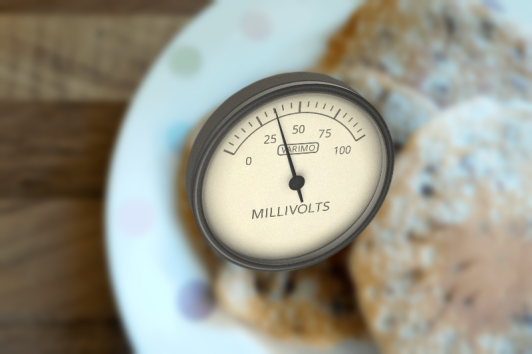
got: 35 mV
